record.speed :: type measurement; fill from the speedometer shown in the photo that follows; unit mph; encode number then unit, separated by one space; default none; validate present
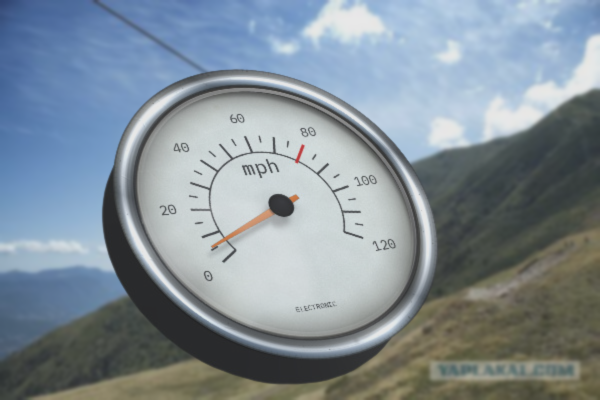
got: 5 mph
